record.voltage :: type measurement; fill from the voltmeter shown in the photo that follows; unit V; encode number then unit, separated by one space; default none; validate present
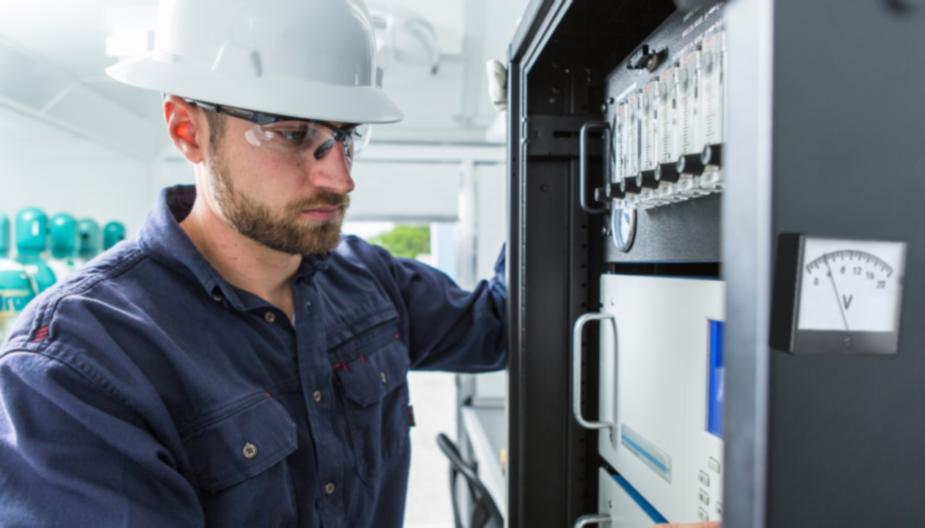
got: 4 V
